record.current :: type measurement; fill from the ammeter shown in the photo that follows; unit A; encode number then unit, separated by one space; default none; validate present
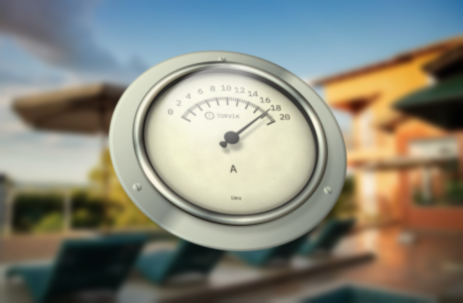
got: 18 A
